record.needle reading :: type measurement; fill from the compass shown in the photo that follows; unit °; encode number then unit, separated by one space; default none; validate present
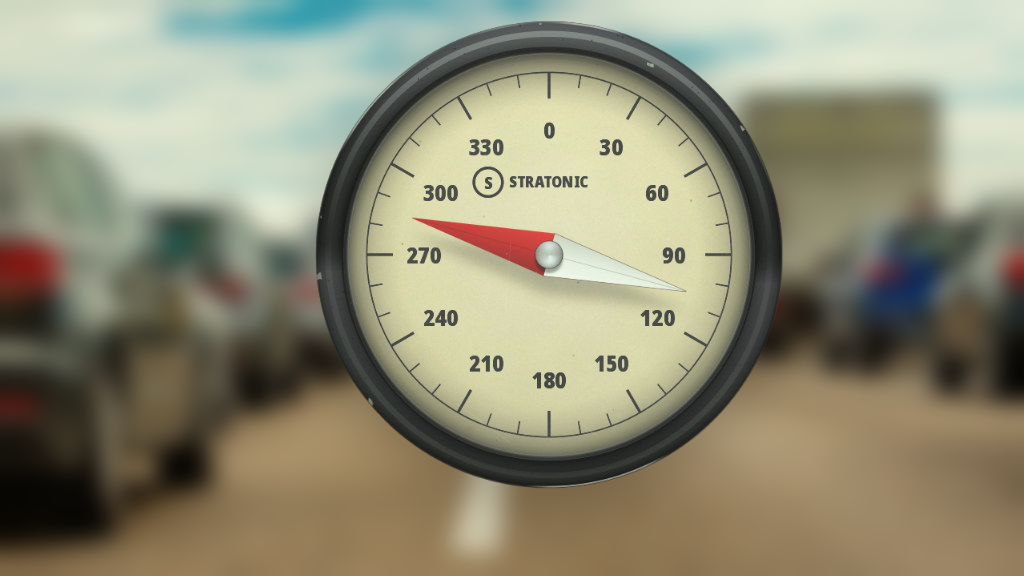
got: 285 °
